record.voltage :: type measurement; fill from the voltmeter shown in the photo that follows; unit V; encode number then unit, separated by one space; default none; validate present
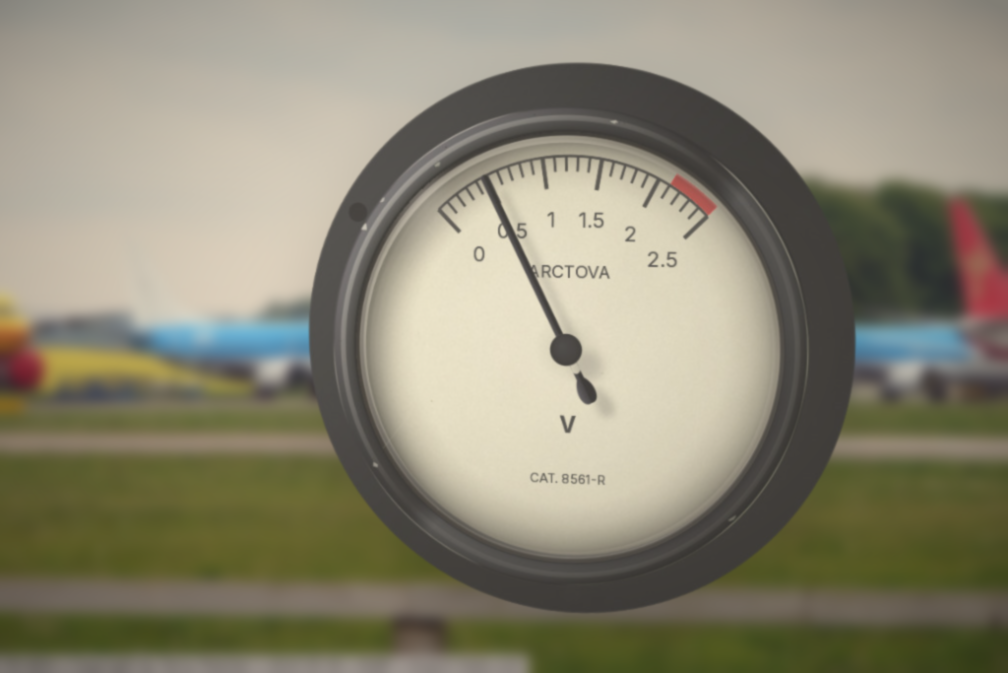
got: 0.5 V
